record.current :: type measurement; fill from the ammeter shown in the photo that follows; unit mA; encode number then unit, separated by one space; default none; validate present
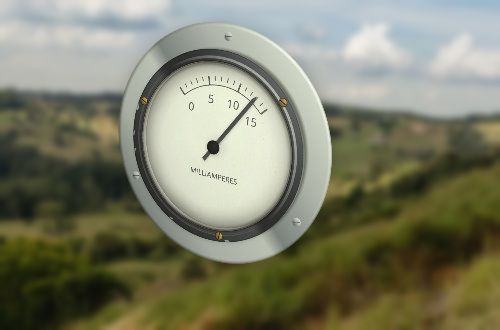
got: 13 mA
